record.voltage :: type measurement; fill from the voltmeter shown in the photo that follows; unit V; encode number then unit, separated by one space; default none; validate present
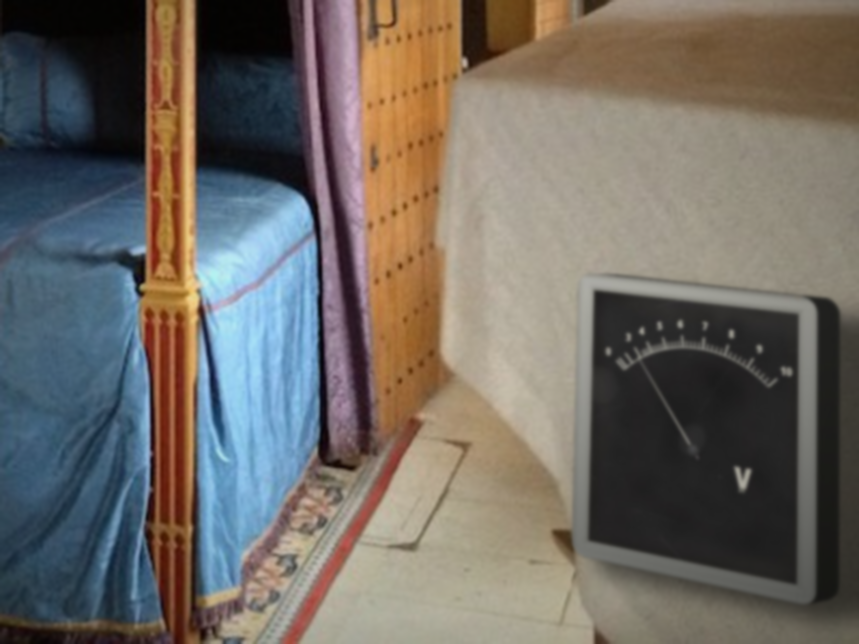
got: 3 V
